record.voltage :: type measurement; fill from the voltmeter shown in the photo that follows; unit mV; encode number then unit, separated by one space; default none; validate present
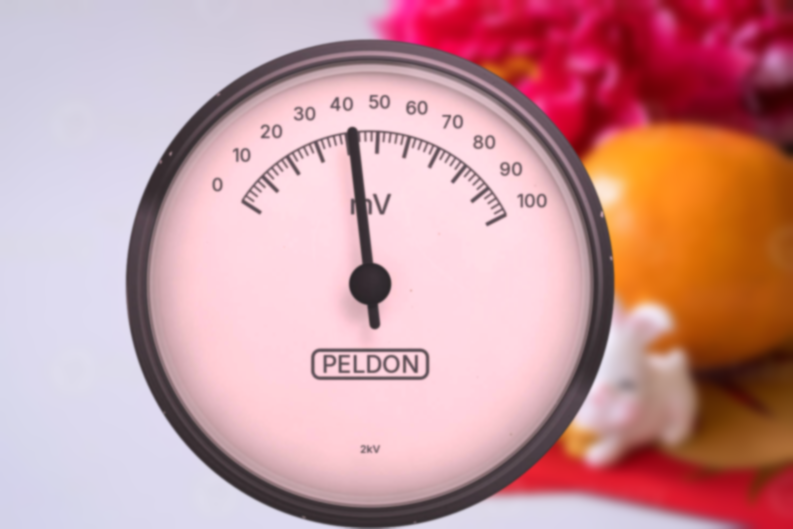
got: 42 mV
